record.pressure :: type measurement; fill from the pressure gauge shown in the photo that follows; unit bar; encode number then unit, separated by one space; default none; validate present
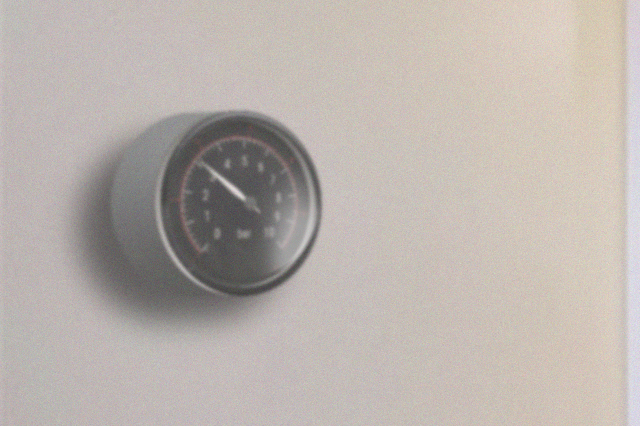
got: 3 bar
